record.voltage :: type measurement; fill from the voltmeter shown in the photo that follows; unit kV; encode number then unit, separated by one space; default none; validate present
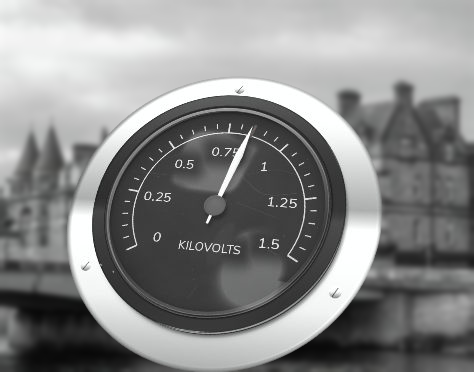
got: 0.85 kV
